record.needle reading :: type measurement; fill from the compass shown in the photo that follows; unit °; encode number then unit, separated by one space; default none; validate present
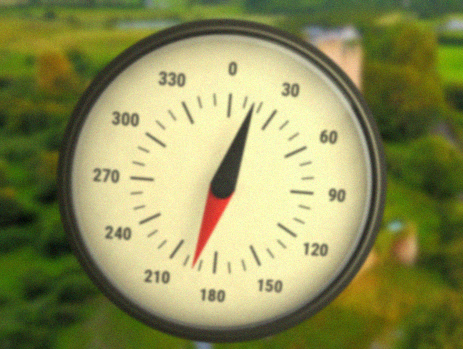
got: 195 °
